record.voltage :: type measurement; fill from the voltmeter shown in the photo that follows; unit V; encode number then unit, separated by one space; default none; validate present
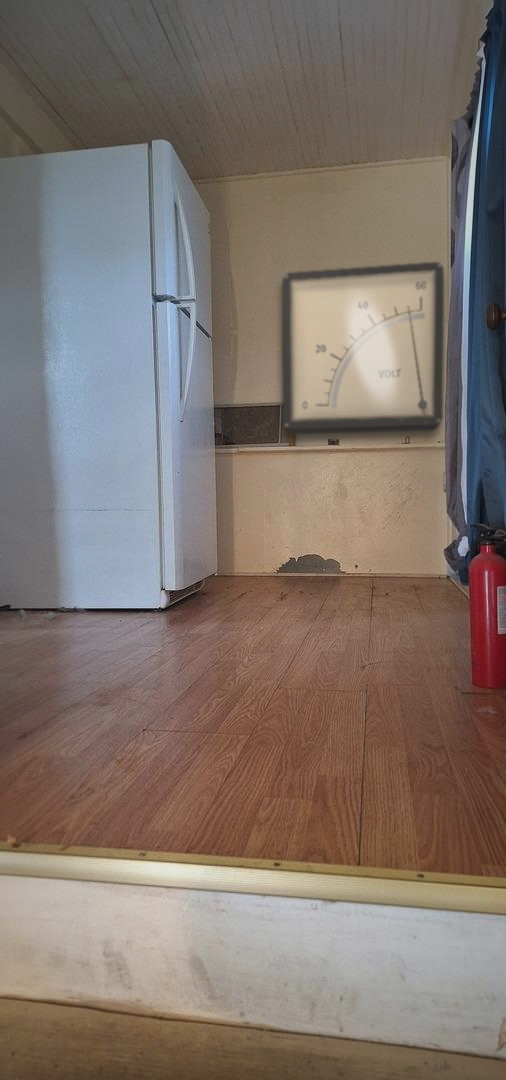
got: 55 V
